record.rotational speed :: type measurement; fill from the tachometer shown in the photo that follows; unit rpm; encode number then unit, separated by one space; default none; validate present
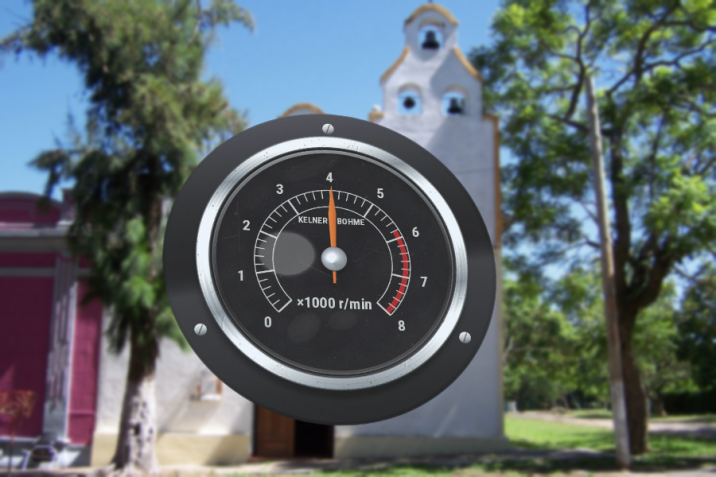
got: 4000 rpm
